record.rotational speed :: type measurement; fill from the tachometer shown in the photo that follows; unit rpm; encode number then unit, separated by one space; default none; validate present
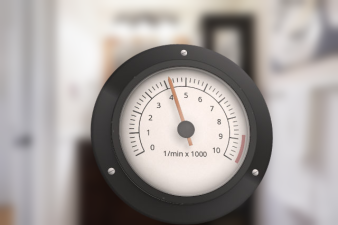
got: 4200 rpm
